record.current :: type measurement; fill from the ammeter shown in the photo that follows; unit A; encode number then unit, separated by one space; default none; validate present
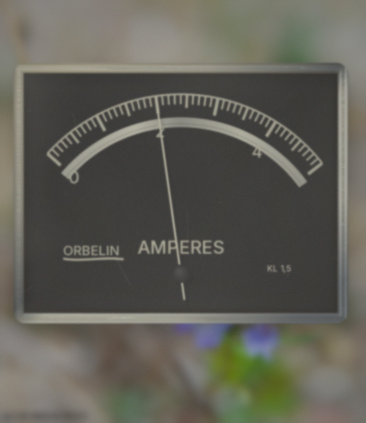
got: 2 A
